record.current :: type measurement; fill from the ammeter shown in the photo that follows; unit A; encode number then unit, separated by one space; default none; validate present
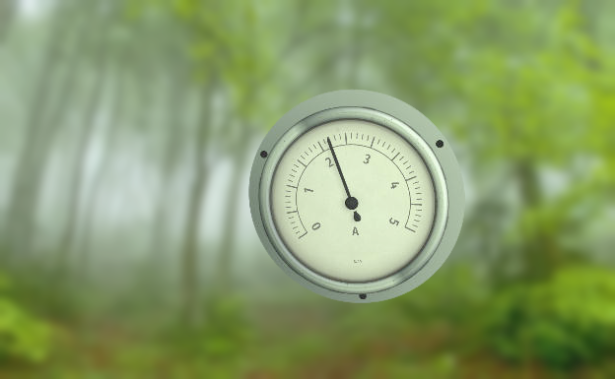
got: 2.2 A
